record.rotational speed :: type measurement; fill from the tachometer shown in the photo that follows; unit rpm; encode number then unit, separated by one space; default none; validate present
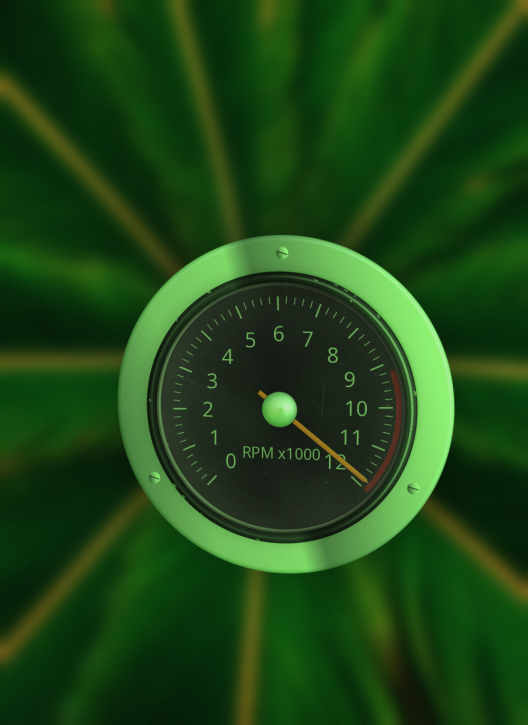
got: 11800 rpm
